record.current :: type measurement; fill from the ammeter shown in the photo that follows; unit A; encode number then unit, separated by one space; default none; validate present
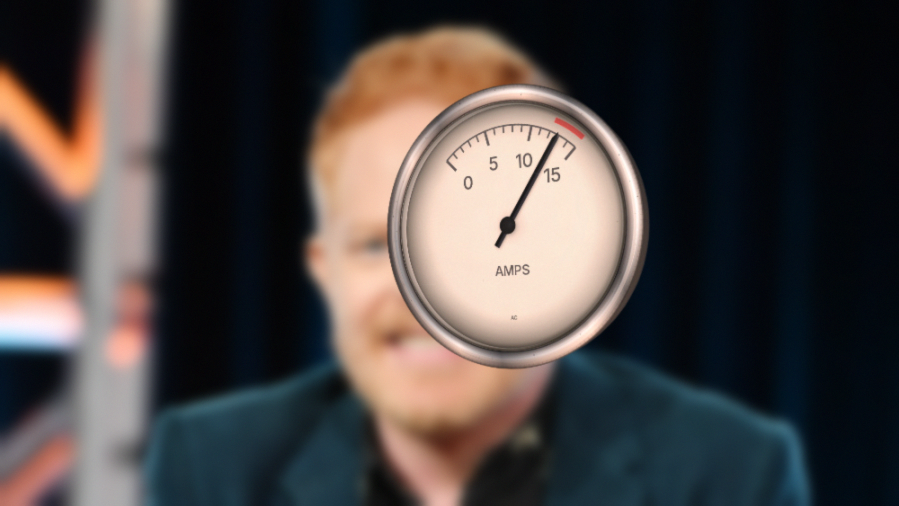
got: 13 A
